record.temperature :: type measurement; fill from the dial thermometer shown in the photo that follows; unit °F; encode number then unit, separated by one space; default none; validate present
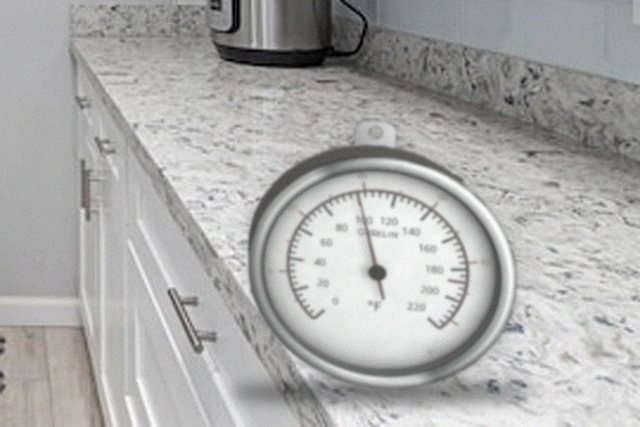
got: 100 °F
